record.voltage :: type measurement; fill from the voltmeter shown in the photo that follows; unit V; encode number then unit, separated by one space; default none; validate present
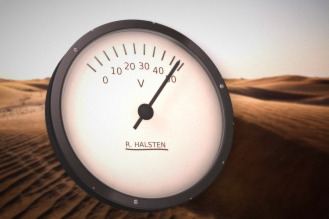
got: 47.5 V
